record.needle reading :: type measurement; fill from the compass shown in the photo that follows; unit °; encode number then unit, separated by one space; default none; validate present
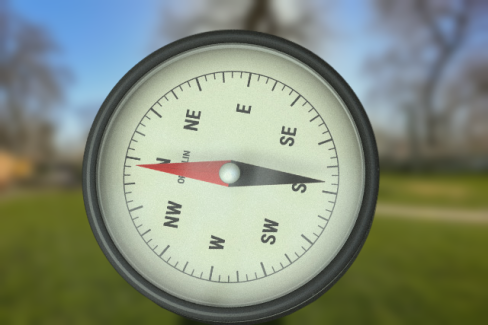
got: 355 °
